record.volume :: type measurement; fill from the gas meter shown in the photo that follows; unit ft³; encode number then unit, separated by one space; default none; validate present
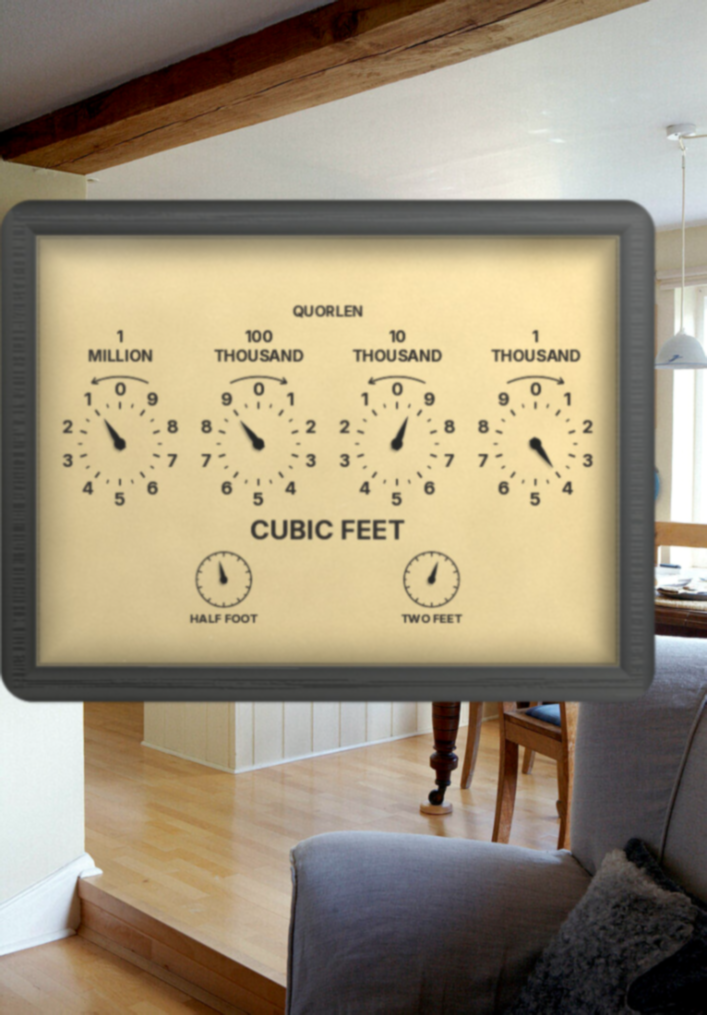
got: 89400 ft³
